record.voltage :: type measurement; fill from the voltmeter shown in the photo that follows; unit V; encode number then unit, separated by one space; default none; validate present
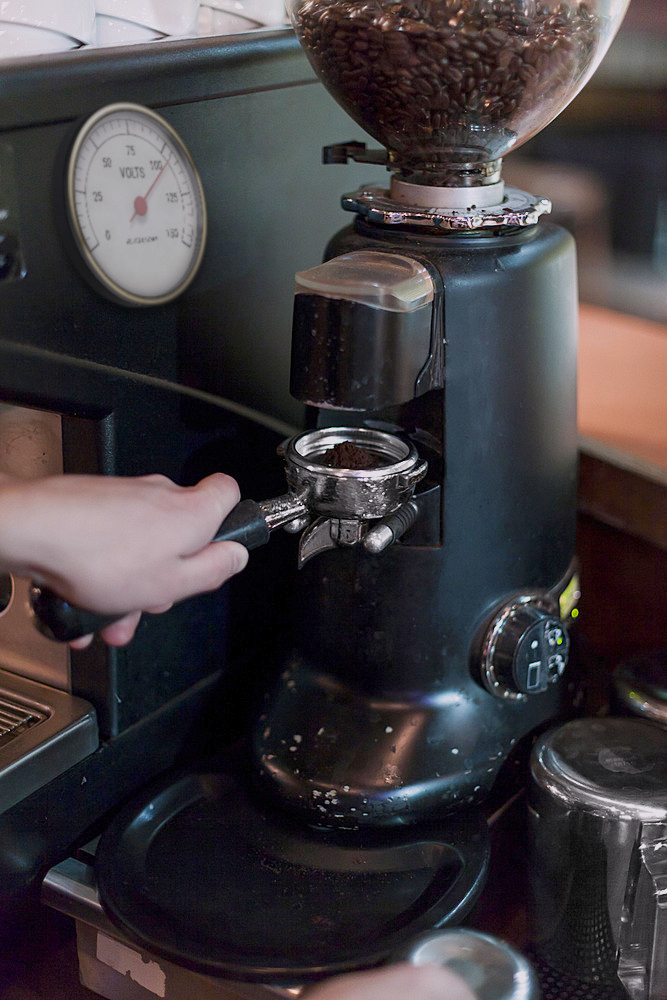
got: 105 V
